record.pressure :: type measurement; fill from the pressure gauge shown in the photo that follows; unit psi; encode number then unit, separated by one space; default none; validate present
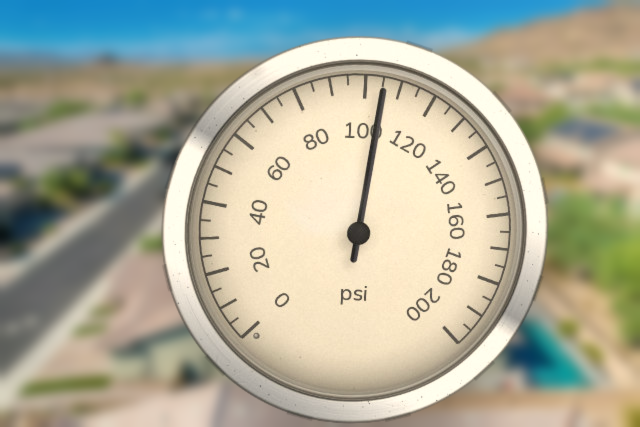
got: 105 psi
